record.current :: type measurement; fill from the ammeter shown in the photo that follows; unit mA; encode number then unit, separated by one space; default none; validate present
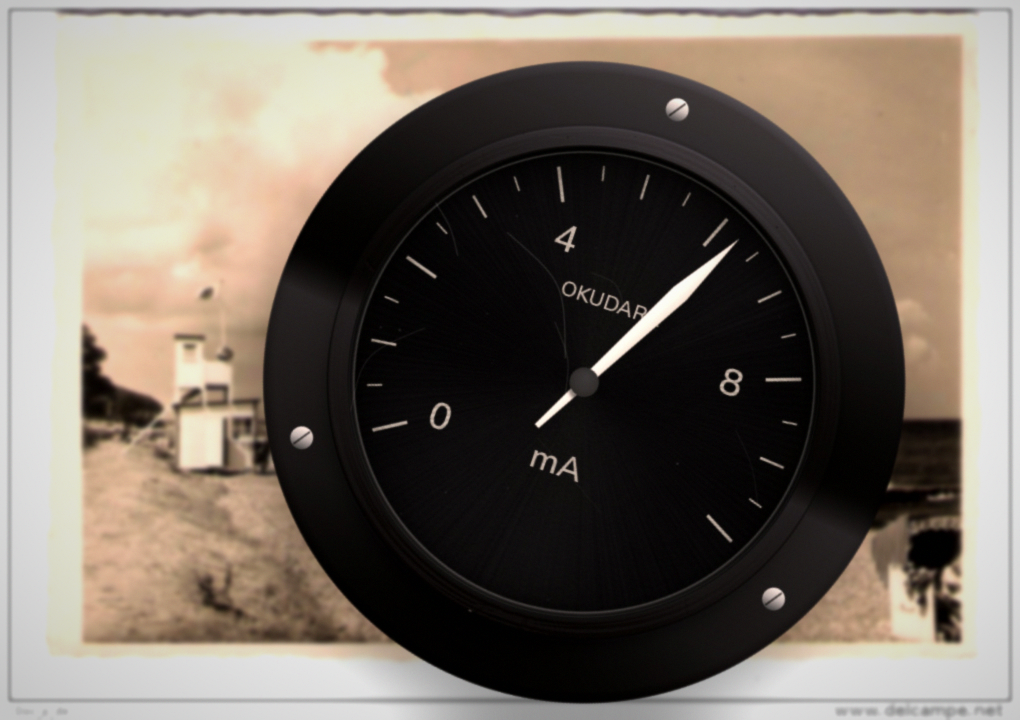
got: 6.25 mA
